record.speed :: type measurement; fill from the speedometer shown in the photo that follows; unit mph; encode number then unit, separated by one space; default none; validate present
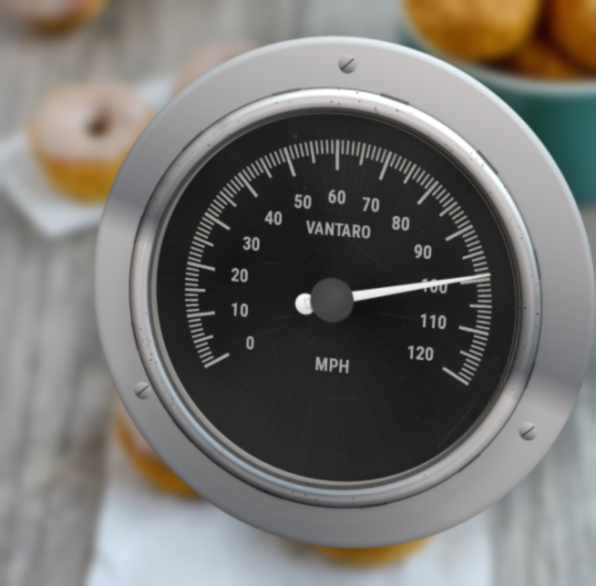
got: 99 mph
